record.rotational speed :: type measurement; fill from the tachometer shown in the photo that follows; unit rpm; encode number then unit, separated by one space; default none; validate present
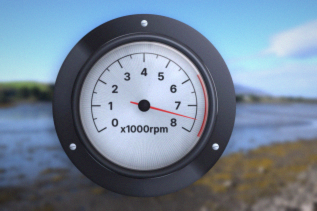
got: 7500 rpm
